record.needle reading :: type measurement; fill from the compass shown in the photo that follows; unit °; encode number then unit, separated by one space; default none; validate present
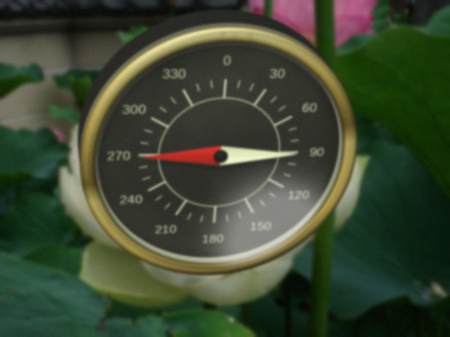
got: 270 °
